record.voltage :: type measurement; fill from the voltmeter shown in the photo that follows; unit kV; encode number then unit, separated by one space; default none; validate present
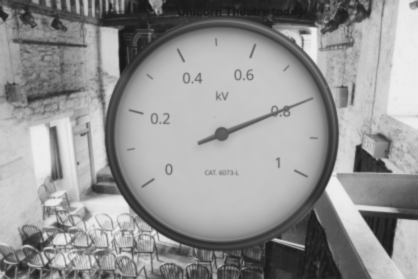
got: 0.8 kV
